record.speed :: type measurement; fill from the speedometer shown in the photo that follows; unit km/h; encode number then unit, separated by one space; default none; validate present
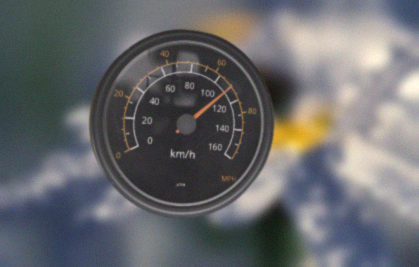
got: 110 km/h
